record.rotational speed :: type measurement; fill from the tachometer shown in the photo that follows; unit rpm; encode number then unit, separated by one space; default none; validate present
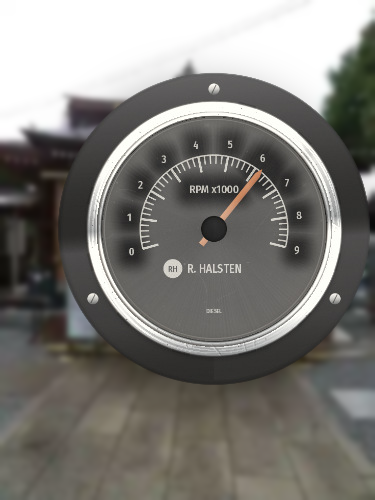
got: 6200 rpm
